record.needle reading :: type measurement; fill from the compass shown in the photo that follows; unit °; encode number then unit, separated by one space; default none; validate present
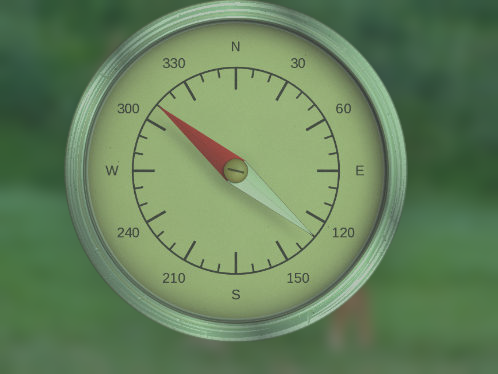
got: 310 °
